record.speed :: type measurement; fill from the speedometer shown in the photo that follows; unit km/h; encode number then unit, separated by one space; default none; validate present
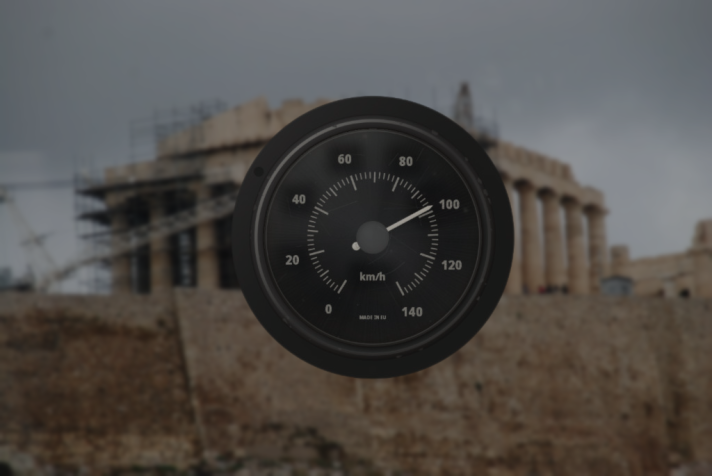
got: 98 km/h
